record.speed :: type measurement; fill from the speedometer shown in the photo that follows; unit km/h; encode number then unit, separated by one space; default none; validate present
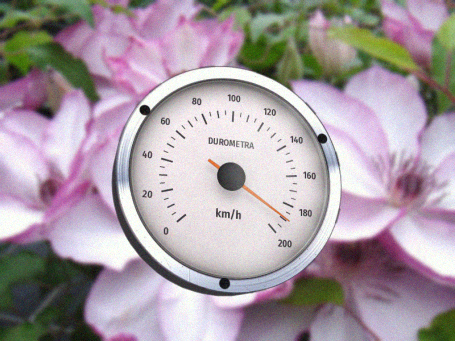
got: 190 km/h
